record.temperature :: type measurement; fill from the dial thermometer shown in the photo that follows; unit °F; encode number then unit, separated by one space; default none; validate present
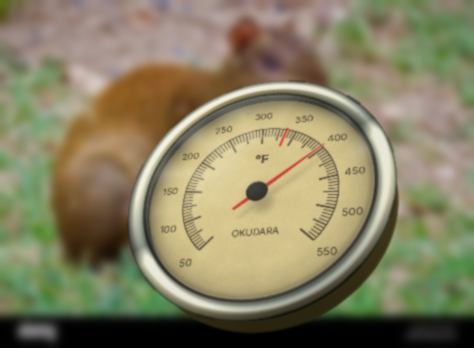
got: 400 °F
